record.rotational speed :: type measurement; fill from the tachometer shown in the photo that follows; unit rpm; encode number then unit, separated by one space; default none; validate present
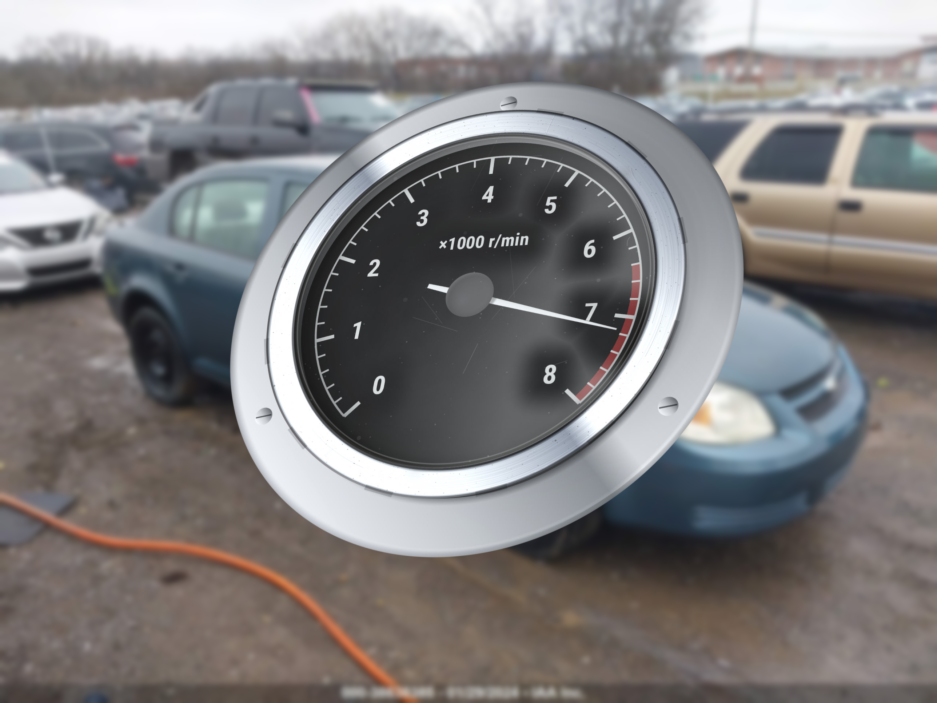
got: 7200 rpm
